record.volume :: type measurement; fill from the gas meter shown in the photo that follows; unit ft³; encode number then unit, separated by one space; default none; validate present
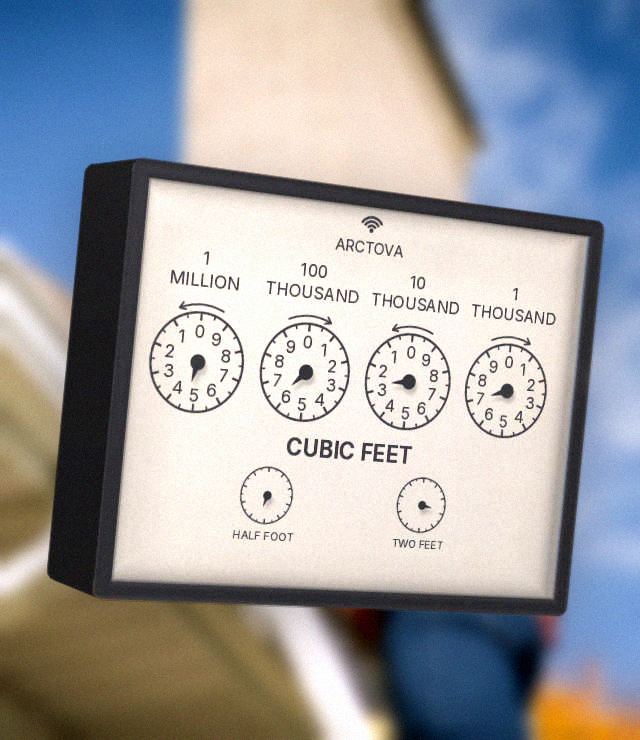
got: 462700 ft³
